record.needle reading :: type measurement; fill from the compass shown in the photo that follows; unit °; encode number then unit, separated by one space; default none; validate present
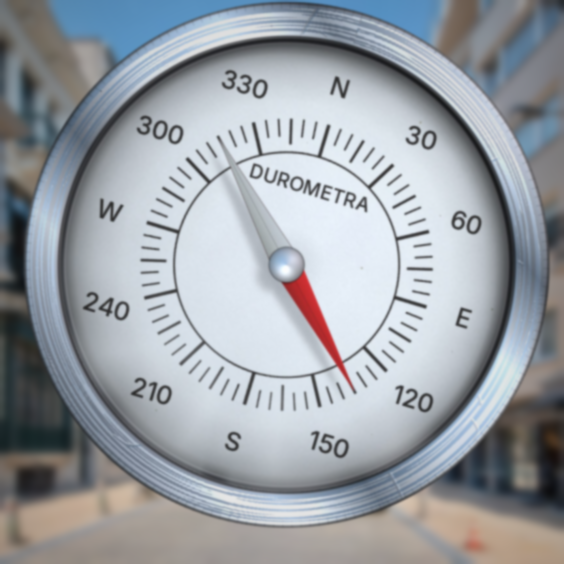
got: 135 °
